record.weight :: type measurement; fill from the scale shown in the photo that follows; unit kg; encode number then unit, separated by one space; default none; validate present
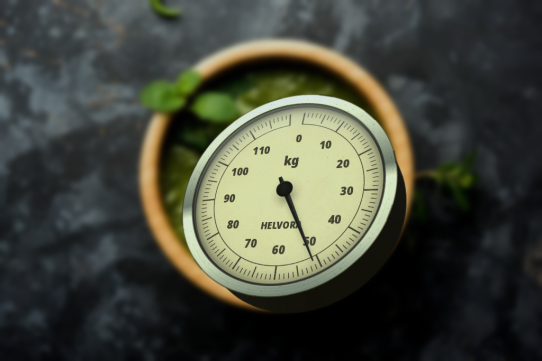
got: 51 kg
